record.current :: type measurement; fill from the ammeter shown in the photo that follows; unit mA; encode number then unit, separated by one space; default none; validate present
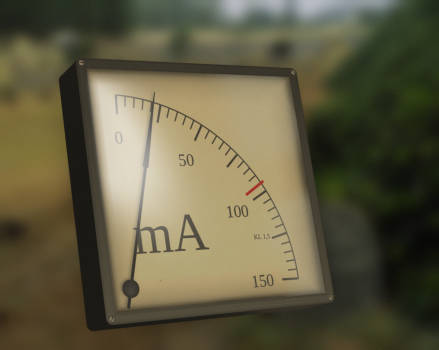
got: 20 mA
